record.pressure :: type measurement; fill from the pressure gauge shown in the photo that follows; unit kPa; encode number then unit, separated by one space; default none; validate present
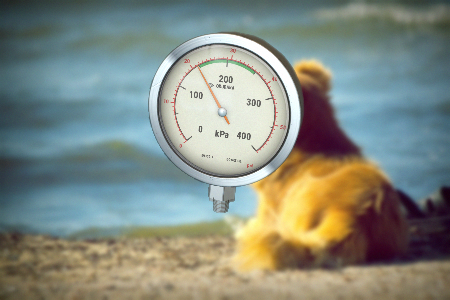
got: 150 kPa
